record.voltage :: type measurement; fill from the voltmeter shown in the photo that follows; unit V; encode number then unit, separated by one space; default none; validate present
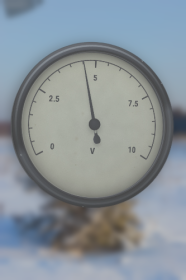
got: 4.5 V
